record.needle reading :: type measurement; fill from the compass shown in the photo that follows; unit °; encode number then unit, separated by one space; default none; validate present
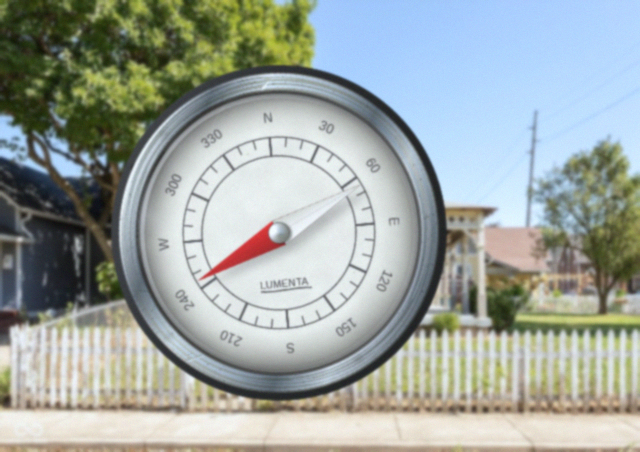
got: 245 °
